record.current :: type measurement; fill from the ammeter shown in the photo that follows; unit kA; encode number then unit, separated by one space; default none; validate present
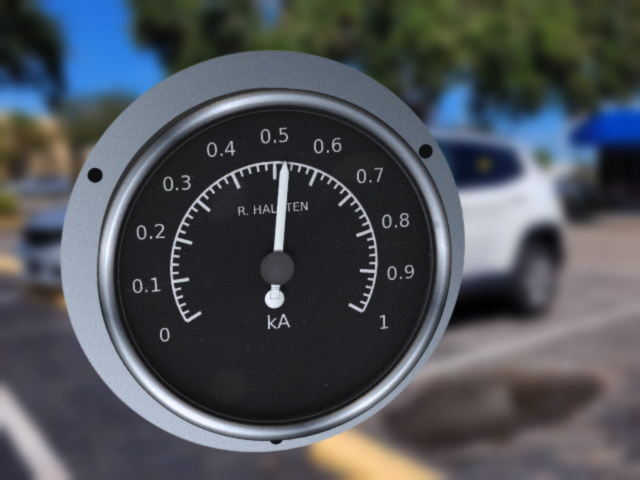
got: 0.52 kA
